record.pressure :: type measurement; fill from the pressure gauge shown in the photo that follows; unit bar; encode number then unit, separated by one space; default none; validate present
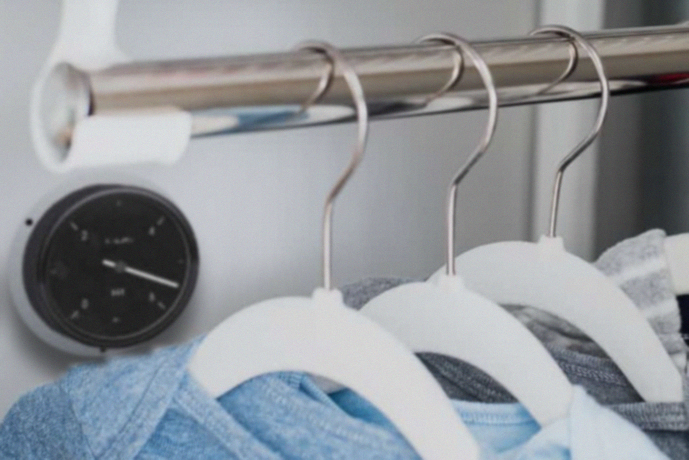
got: 5.5 bar
